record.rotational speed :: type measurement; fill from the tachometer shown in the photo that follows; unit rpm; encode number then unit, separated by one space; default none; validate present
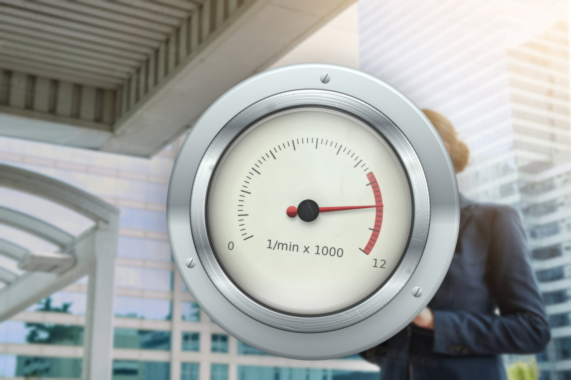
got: 10000 rpm
